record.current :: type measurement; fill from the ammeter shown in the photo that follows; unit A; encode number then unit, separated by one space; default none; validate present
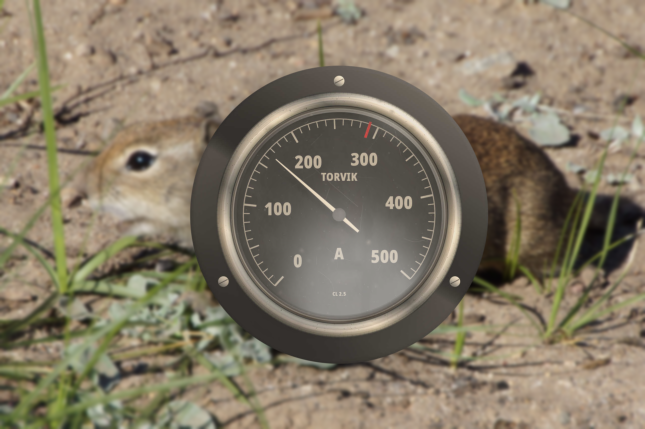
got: 165 A
